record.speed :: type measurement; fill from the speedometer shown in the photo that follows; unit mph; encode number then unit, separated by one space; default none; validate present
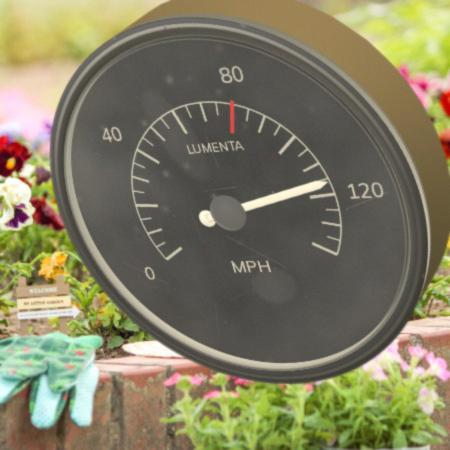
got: 115 mph
